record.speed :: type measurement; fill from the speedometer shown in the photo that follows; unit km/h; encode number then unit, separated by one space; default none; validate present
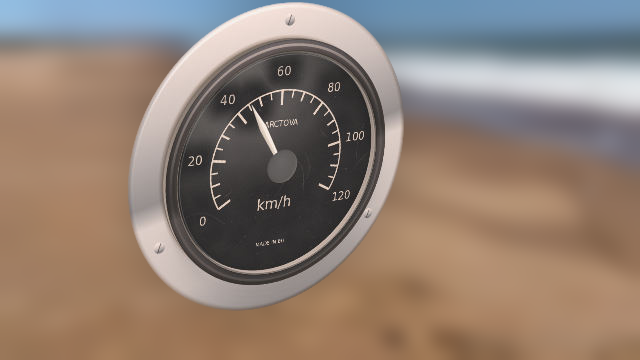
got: 45 km/h
